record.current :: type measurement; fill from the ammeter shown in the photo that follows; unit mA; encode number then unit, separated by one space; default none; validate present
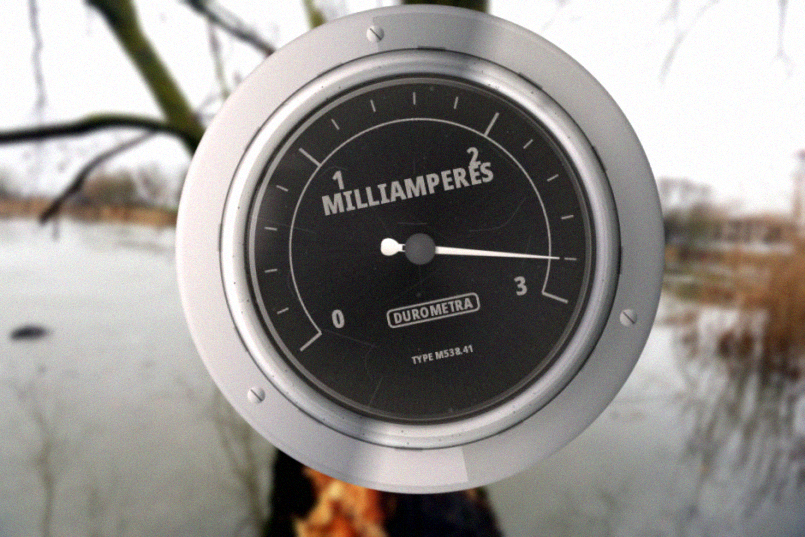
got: 2.8 mA
